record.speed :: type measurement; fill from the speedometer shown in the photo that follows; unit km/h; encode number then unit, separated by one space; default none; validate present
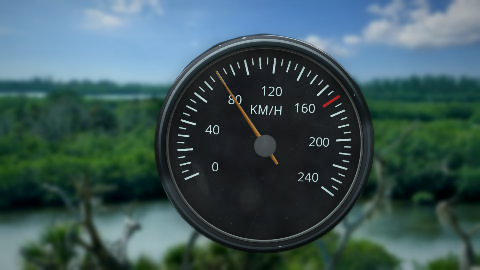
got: 80 km/h
